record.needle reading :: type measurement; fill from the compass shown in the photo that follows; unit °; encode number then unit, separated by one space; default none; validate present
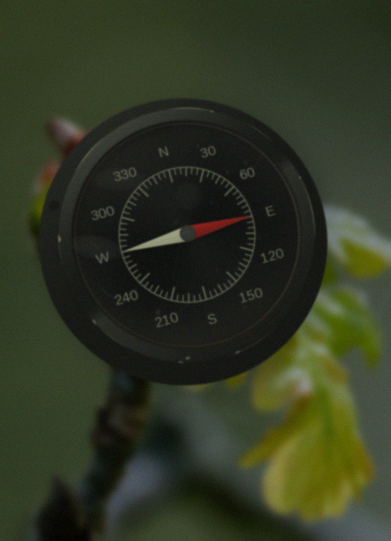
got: 90 °
